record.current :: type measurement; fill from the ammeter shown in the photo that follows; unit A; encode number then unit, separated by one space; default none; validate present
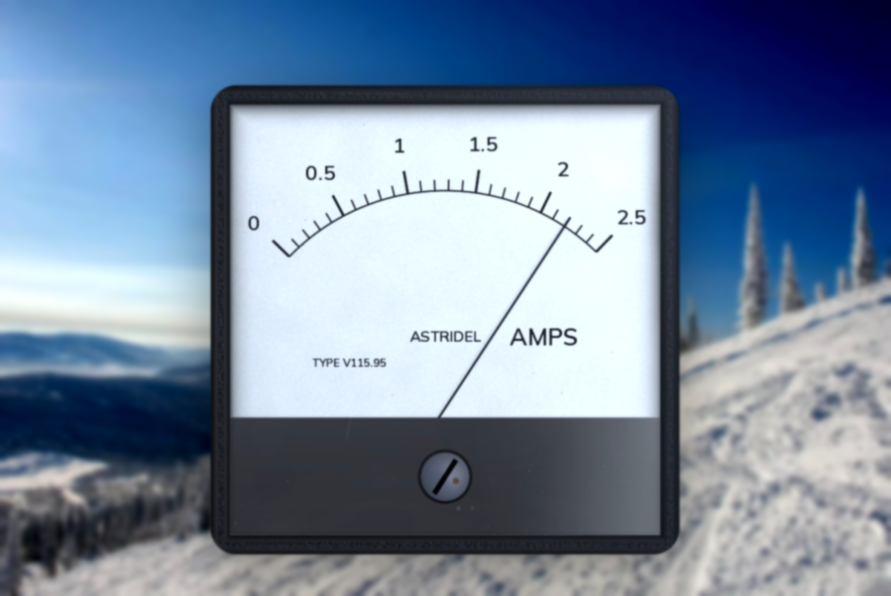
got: 2.2 A
